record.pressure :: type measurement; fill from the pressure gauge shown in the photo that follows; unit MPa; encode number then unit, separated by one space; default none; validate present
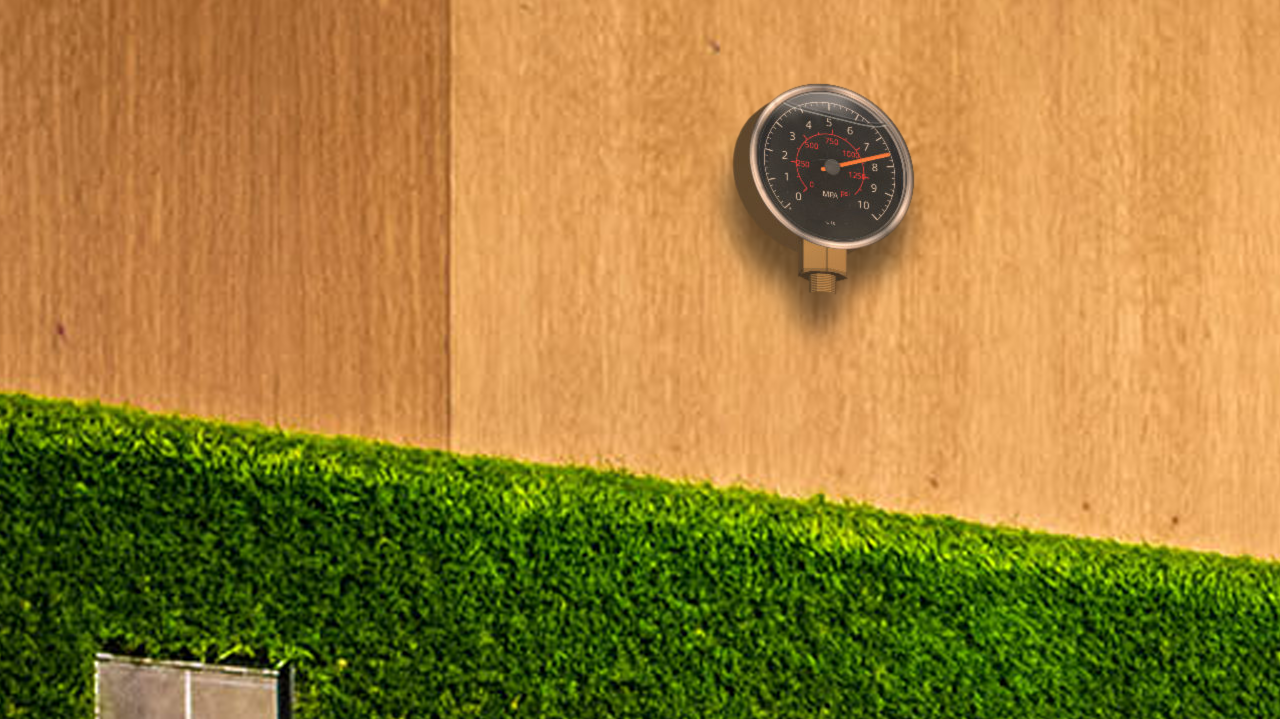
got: 7.6 MPa
